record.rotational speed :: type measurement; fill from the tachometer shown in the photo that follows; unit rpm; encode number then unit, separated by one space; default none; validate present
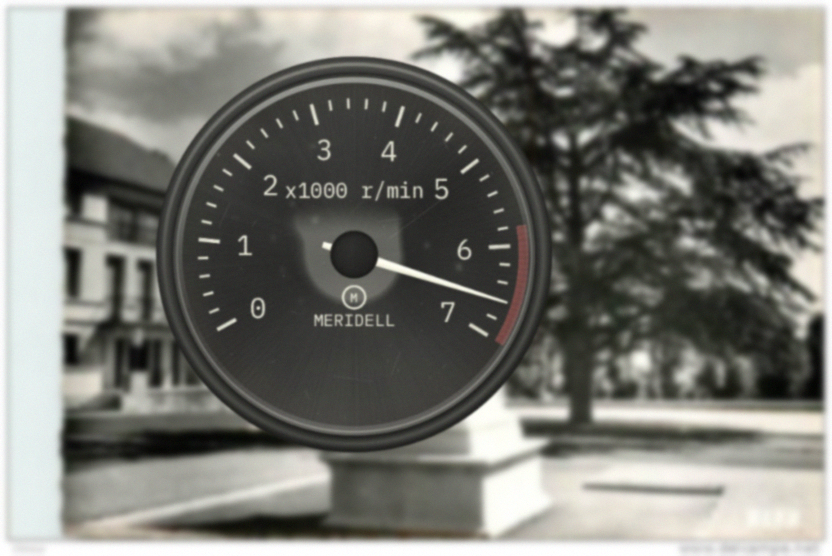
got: 6600 rpm
